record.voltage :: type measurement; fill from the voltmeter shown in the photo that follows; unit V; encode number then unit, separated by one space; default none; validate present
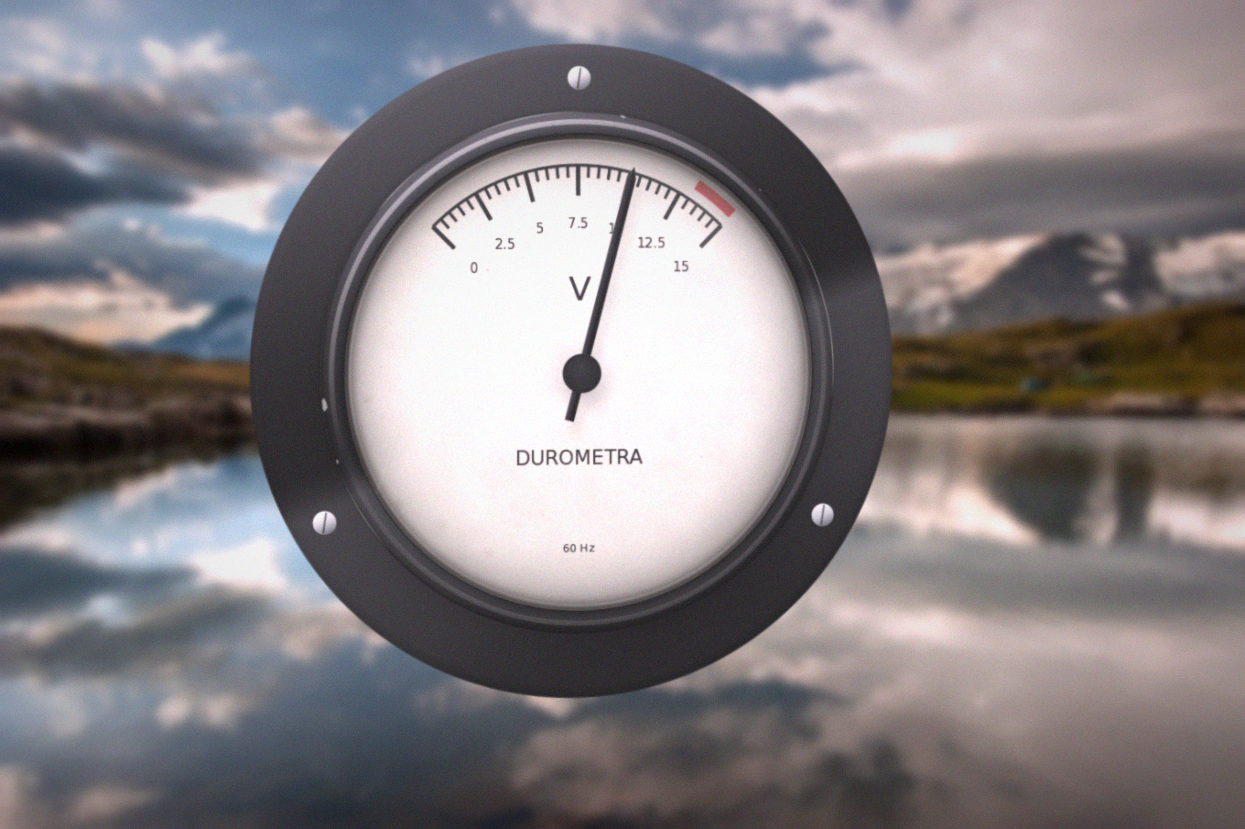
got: 10 V
